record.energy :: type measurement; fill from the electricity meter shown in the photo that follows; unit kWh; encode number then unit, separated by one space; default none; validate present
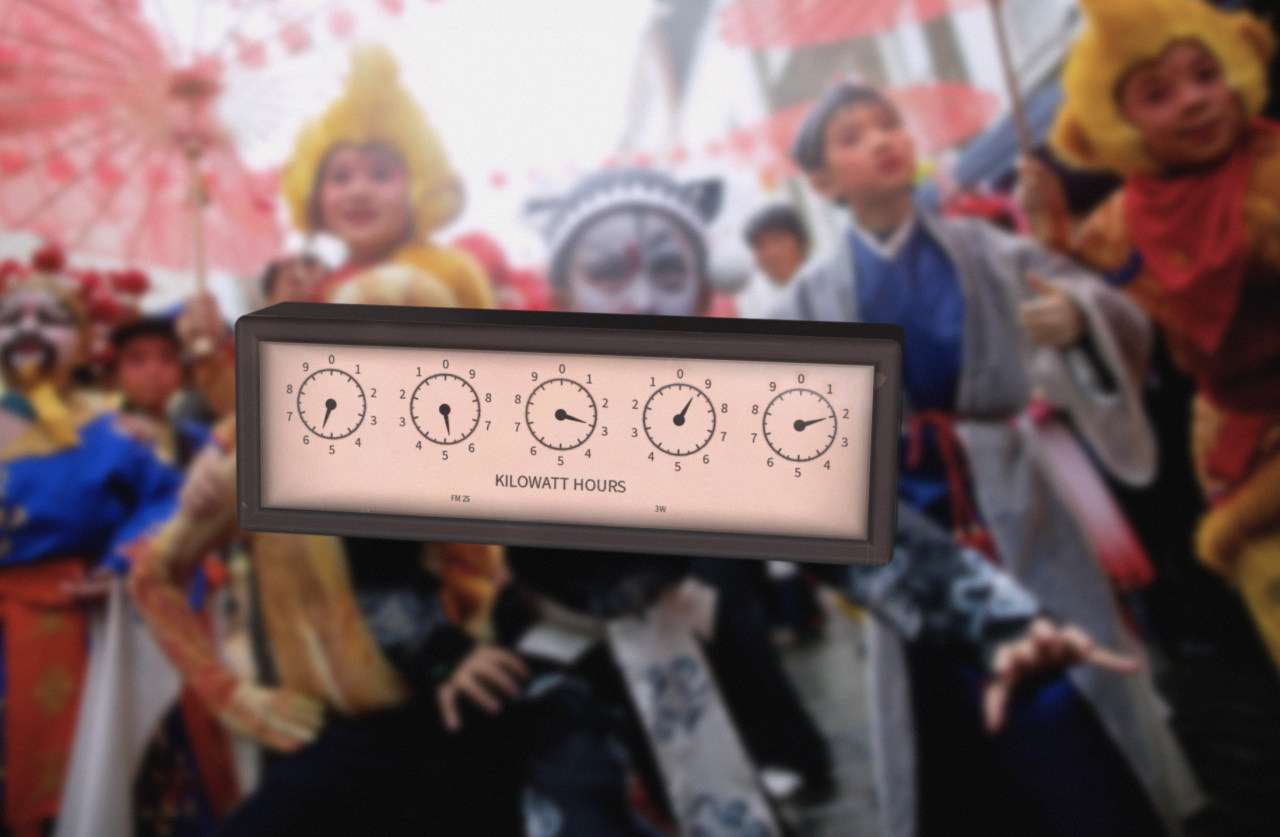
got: 55292 kWh
